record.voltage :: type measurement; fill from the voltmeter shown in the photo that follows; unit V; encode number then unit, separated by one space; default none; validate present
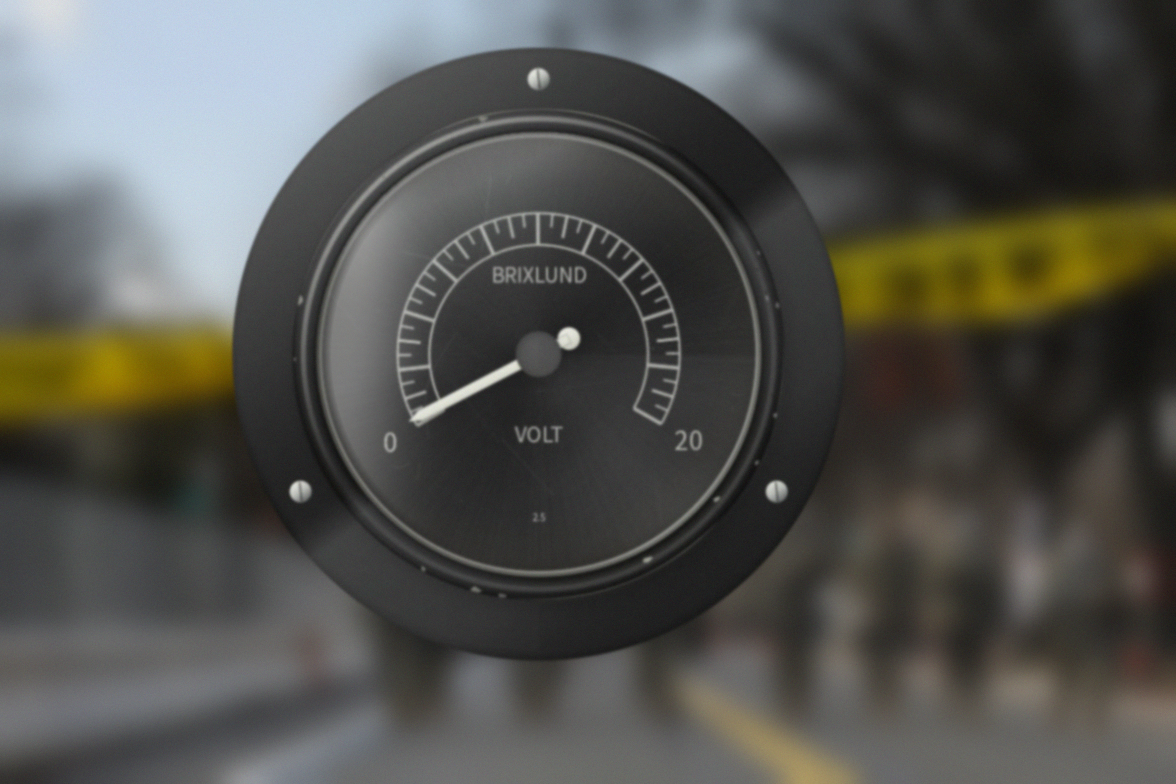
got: 0.25 V
